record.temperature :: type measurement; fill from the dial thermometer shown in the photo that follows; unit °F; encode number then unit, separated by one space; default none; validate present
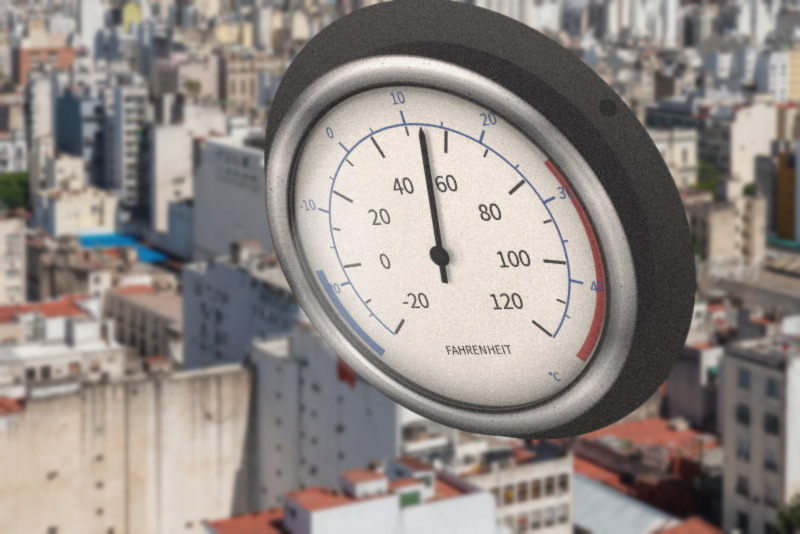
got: 55 °F
